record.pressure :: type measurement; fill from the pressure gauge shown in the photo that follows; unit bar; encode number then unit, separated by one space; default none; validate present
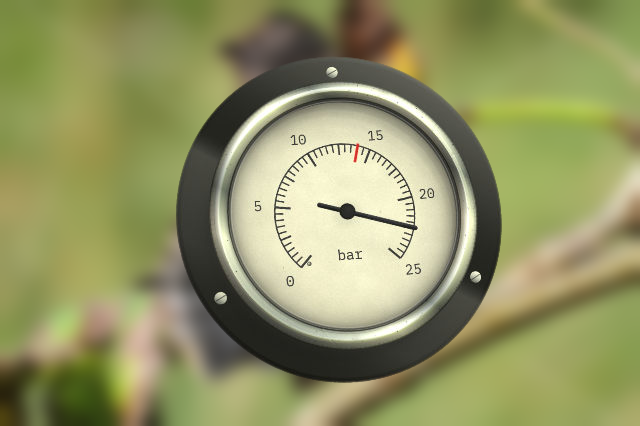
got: 22.5 bar
